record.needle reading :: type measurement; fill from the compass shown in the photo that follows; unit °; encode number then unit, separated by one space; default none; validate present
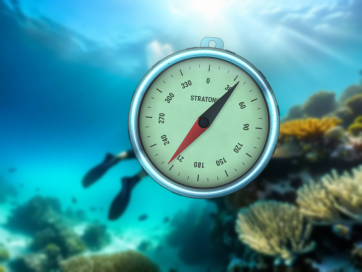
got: 215 °
